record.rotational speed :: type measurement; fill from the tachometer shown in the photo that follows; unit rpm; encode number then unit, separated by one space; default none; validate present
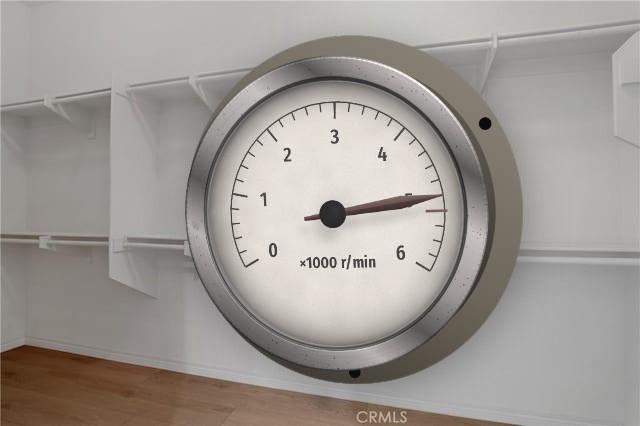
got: 5000 rpm
